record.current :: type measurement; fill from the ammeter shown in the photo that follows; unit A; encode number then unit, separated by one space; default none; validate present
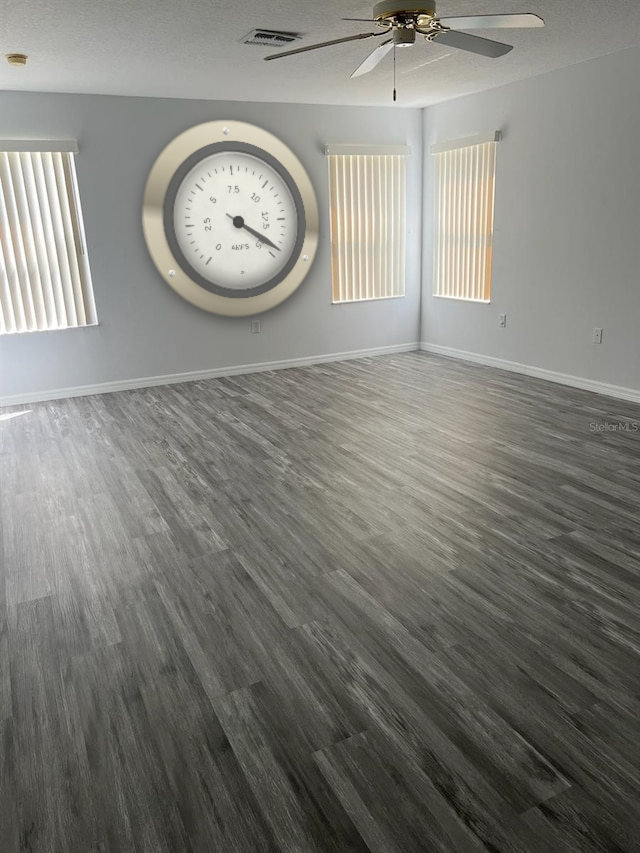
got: 14.5 A
